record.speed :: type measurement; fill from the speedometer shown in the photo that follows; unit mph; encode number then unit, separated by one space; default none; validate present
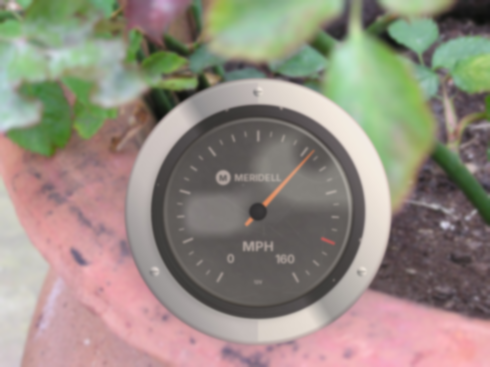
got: 102.5 mph
